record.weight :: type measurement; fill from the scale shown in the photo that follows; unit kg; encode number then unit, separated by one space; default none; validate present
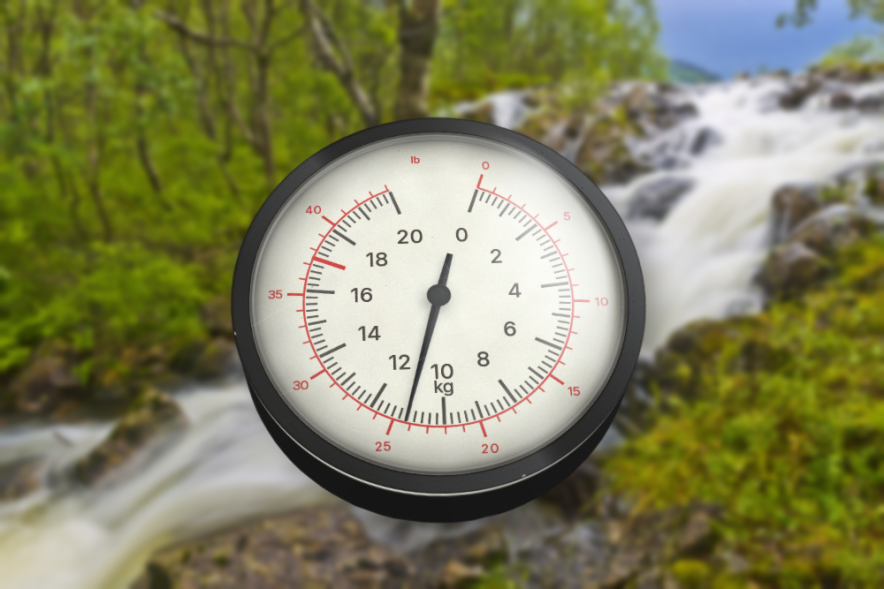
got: 11 kg
